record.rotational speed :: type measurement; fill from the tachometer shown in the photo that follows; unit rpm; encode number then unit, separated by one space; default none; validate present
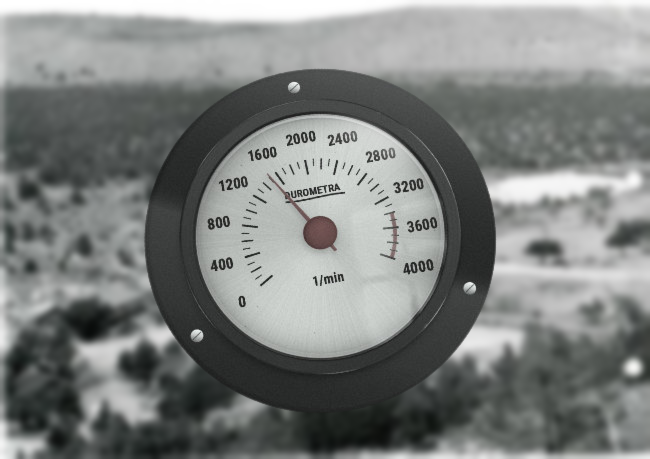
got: 1500 rpm
